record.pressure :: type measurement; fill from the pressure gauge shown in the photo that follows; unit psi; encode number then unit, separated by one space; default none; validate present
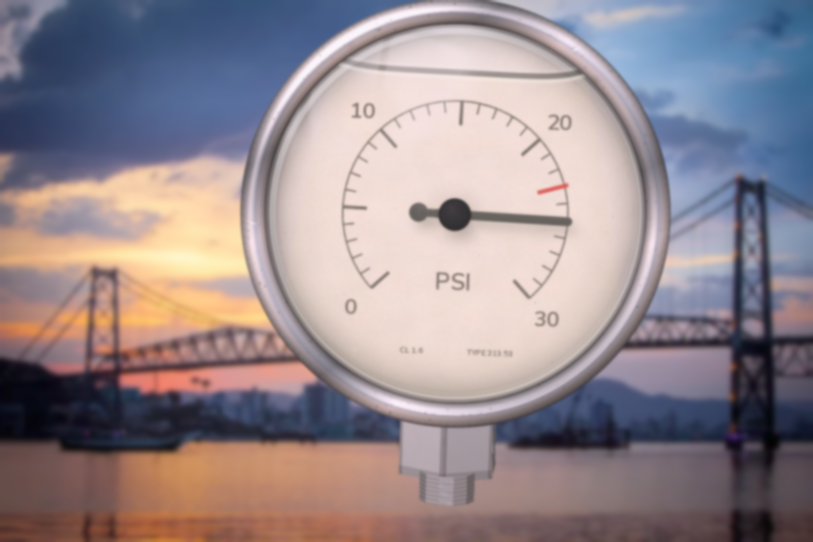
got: 25 psi
